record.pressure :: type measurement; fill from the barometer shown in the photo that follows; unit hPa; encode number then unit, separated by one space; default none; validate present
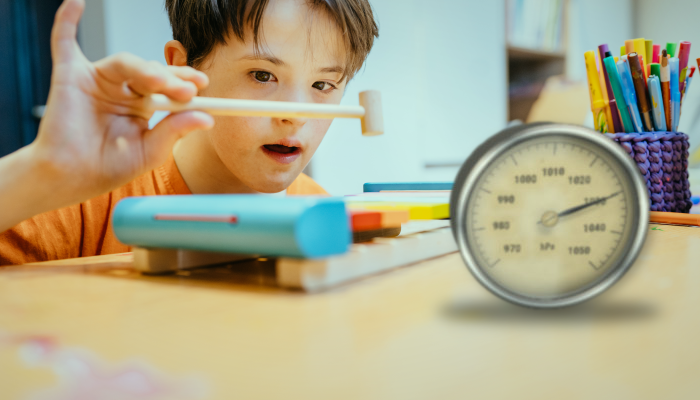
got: 1030 hPa
